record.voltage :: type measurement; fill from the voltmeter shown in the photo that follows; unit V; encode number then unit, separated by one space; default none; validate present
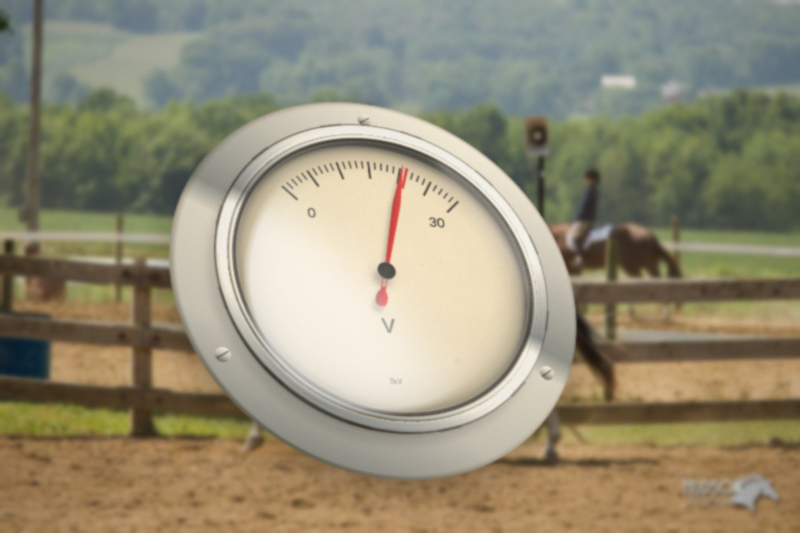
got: 20 V
